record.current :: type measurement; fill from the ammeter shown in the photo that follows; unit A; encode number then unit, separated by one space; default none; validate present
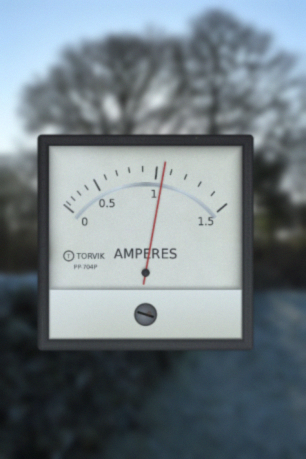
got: 1.05 A
